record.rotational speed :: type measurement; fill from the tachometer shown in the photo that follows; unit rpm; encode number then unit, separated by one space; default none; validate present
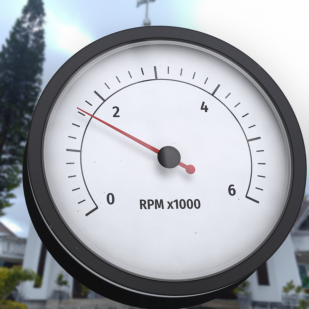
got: 1600 rpm
